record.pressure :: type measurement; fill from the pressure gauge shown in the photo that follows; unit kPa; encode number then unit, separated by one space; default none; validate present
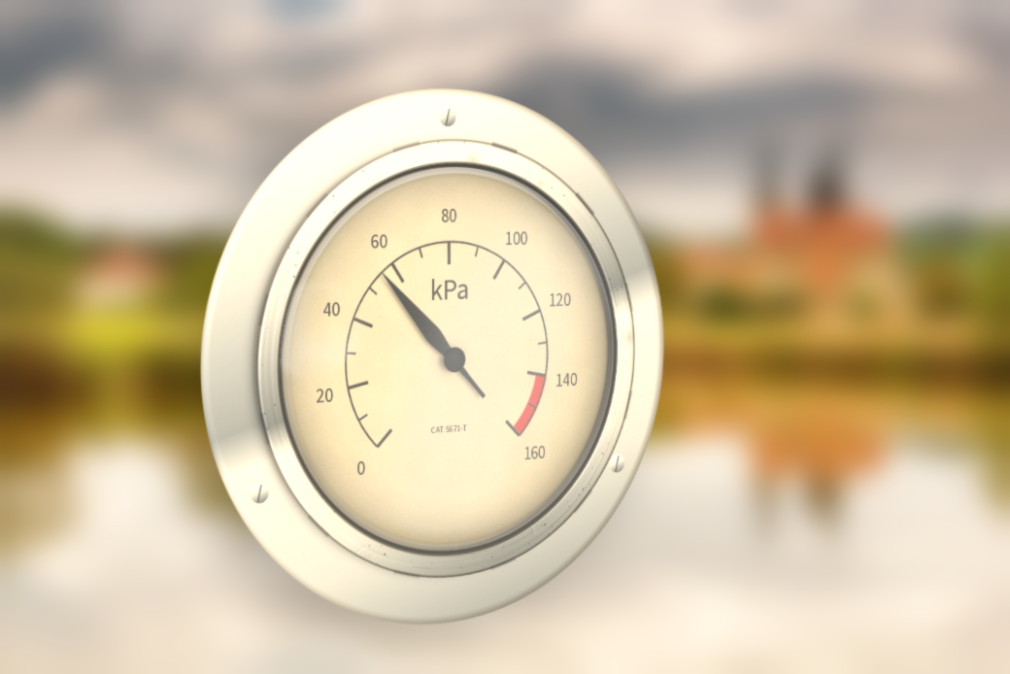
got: 55 kPa
